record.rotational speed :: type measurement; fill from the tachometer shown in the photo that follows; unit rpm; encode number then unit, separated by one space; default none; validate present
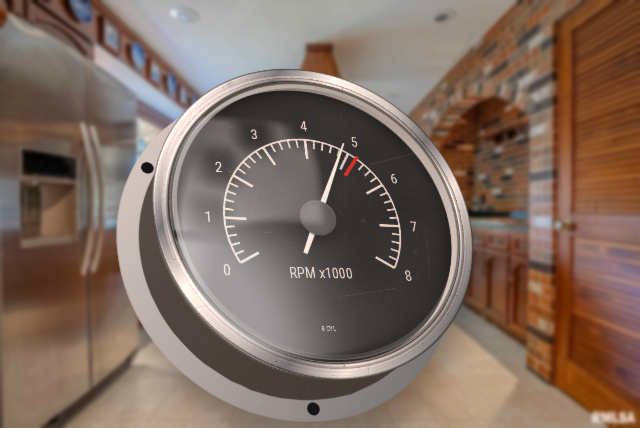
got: 4800 rpm
